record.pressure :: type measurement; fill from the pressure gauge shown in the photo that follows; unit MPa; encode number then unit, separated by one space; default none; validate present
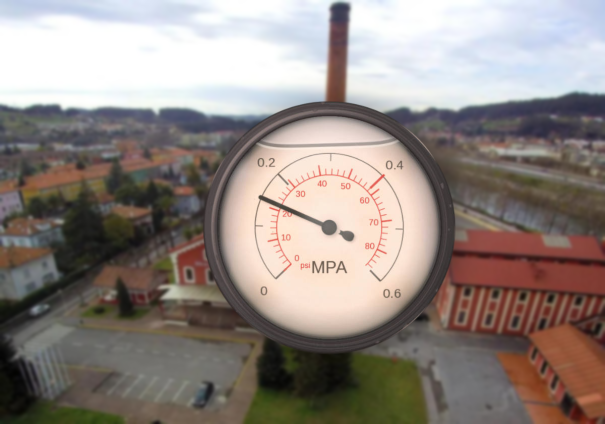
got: 0.15 MPa
